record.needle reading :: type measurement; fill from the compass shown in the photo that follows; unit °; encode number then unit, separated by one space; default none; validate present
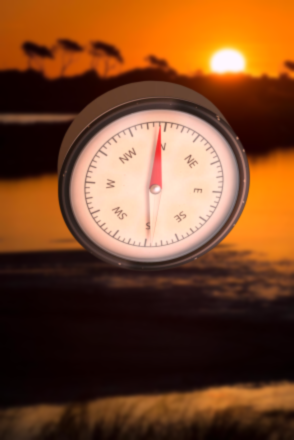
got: 355 °
